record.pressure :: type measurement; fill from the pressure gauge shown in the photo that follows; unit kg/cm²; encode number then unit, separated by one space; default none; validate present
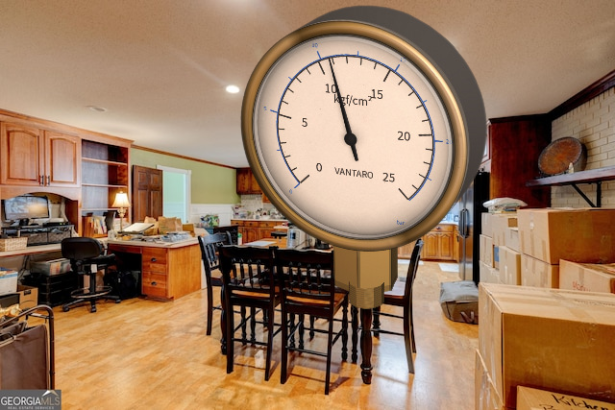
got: 11 kg/cm²
